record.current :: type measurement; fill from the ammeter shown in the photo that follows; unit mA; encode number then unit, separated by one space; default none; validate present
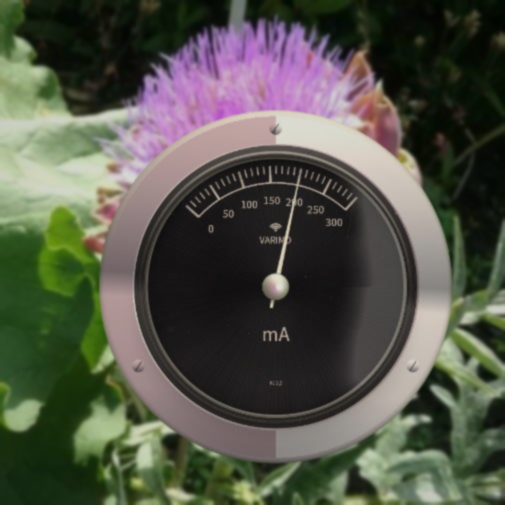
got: 200 mA
